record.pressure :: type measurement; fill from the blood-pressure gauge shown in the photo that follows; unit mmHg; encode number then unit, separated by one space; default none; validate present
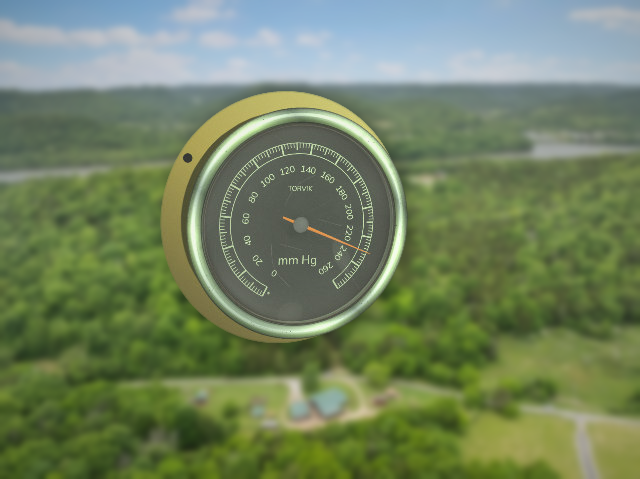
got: 230 mmHg
